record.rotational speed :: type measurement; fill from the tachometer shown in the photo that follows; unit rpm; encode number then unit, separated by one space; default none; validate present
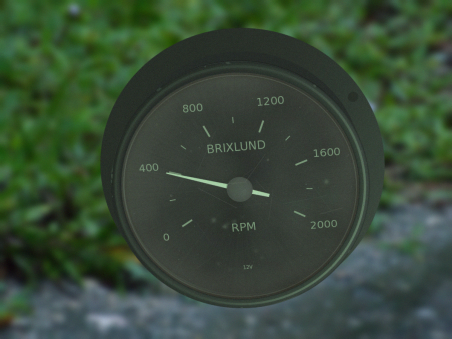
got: 400 rpm
